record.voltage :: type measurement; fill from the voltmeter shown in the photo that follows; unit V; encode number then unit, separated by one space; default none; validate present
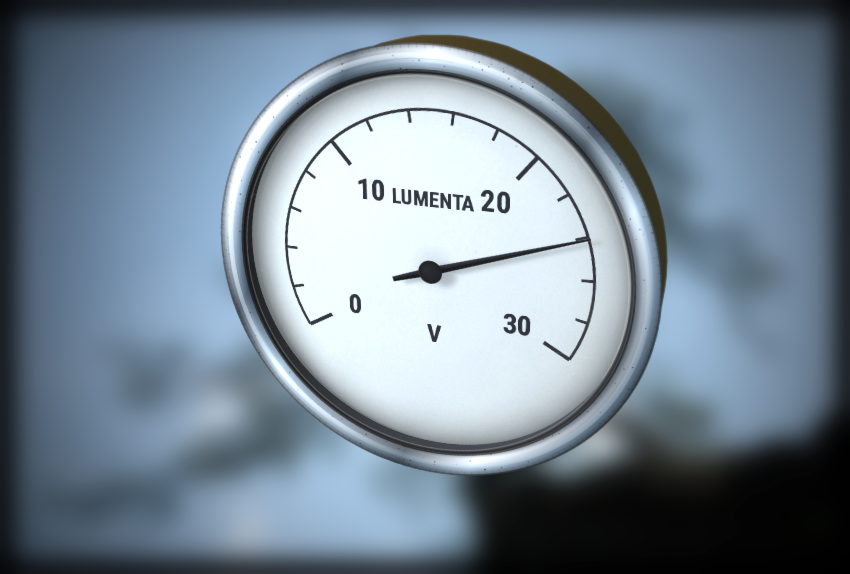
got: 24 V
